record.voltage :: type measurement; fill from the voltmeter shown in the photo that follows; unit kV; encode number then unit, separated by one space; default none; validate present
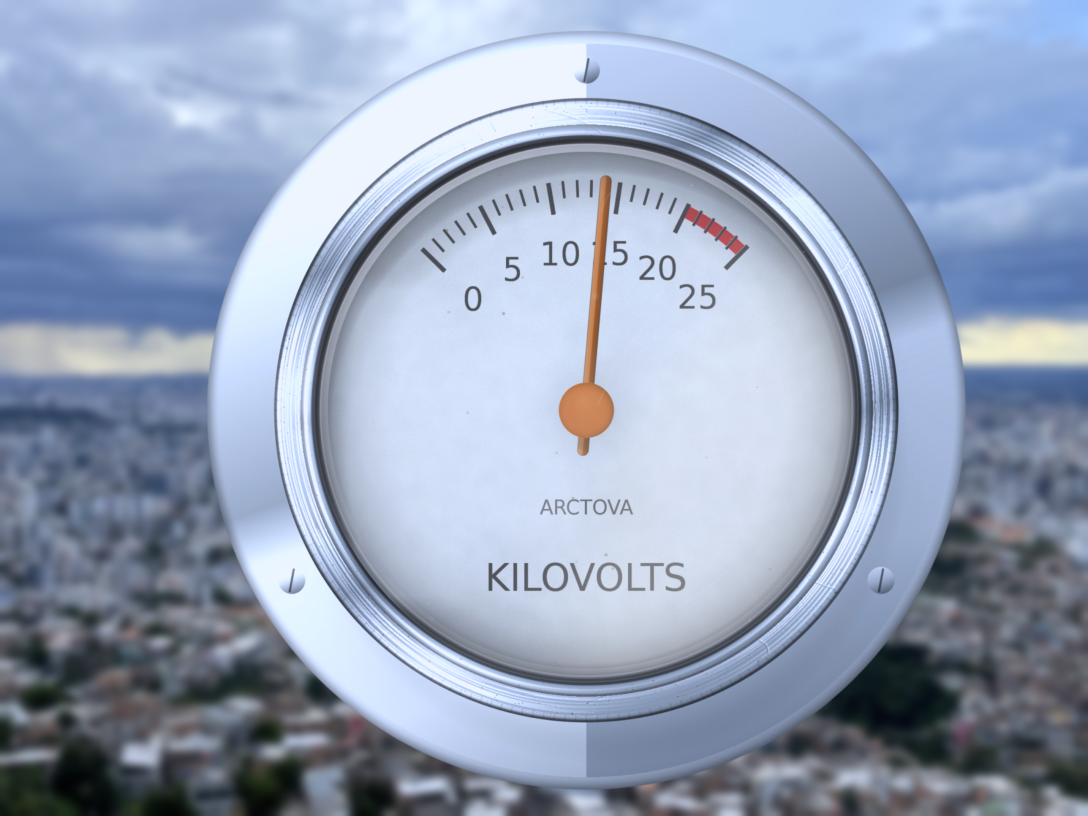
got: 14 kV
